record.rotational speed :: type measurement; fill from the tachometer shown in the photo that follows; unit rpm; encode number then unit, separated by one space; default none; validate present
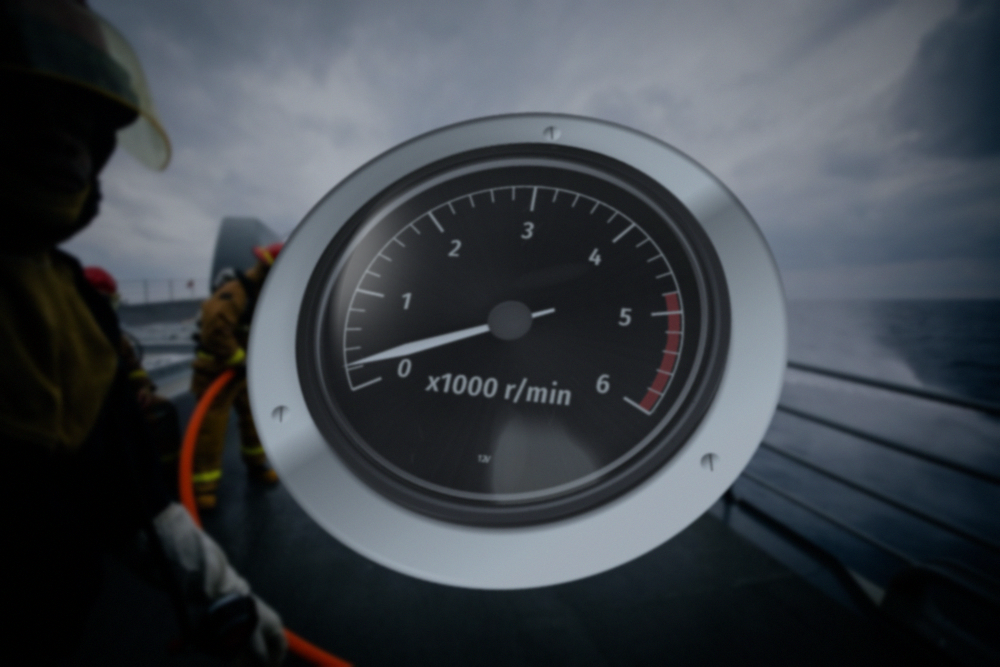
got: 200 rpm
